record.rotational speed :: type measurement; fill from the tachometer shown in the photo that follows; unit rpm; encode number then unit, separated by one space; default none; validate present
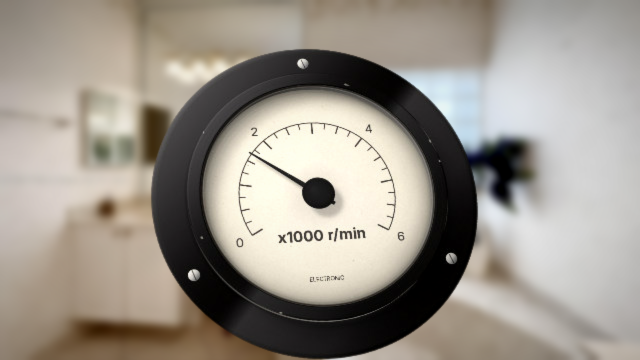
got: 1625 rpm
